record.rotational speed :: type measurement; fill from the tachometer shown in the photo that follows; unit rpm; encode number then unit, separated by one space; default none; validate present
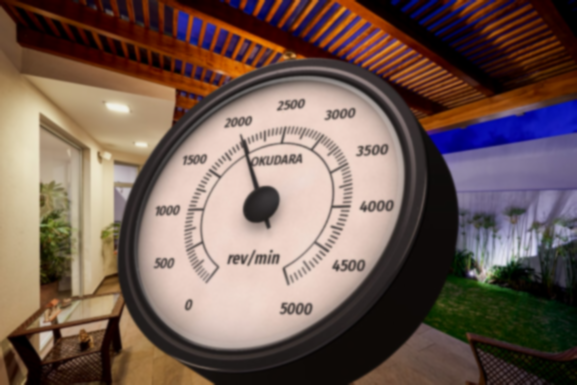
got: 2000 rpm
